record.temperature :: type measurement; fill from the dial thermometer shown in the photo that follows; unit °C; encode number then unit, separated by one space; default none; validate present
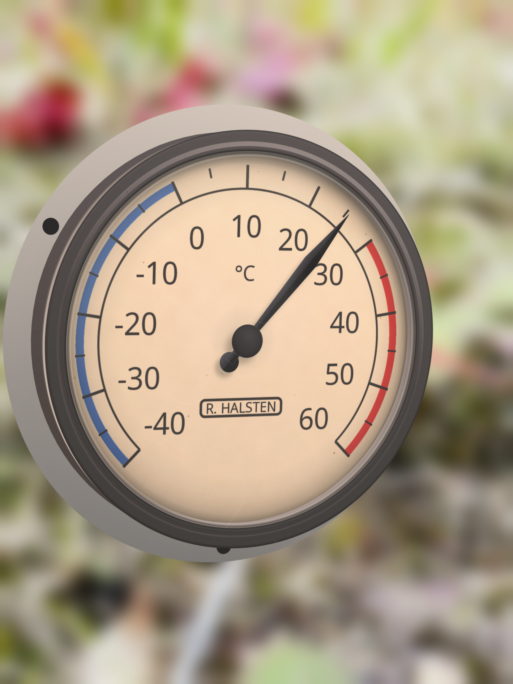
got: 25 °C
